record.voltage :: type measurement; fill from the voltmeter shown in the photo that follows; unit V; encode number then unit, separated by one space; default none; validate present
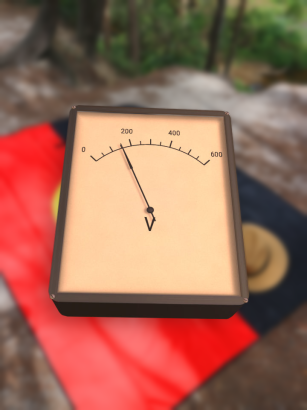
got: 150 V
